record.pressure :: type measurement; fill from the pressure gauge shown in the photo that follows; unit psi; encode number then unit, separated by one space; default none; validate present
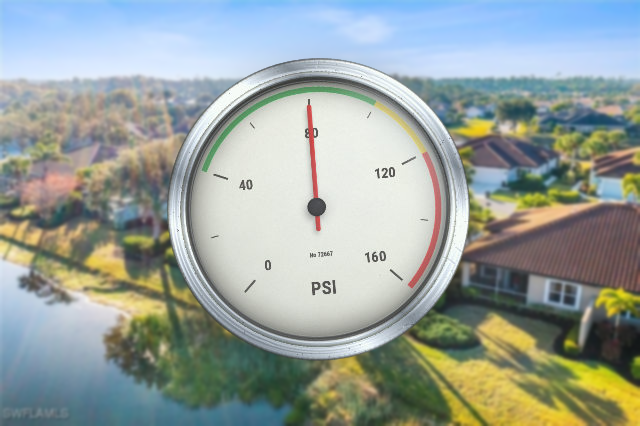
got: 80 psi
